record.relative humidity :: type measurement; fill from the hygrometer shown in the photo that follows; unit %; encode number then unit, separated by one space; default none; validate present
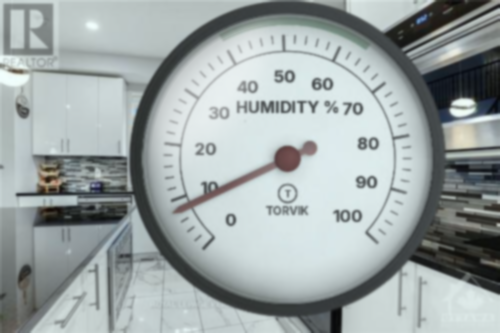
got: 8 %
